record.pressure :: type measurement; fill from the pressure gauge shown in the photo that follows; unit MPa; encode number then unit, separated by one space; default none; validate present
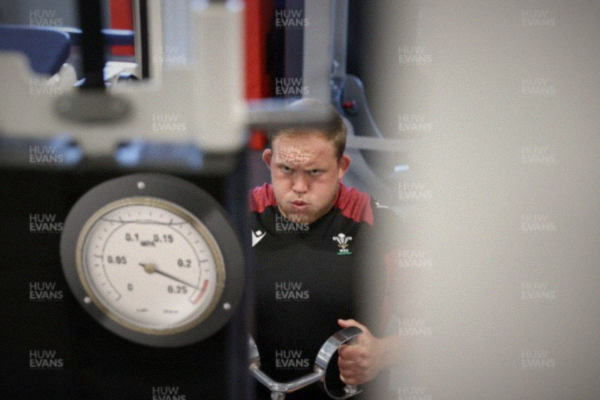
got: 0.23 MPa
